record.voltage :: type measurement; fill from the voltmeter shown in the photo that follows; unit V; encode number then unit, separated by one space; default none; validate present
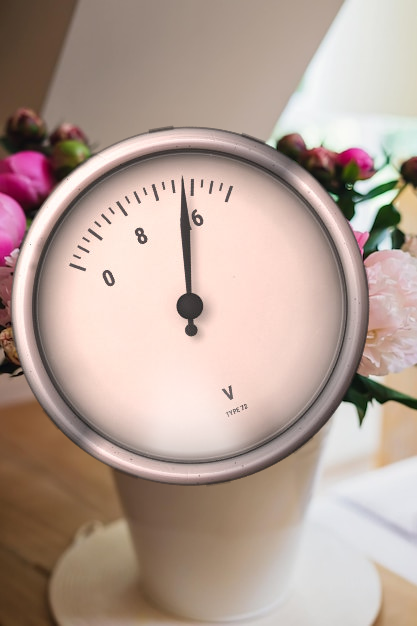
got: 15 V
